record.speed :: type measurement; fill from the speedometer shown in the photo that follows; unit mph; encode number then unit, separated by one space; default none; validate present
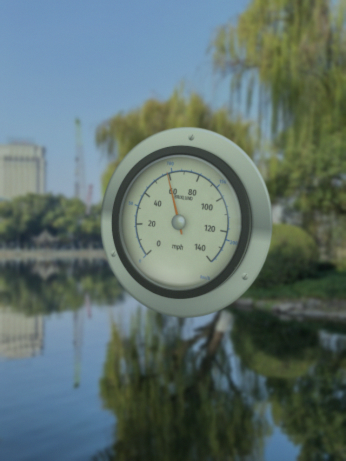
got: 60 mph
